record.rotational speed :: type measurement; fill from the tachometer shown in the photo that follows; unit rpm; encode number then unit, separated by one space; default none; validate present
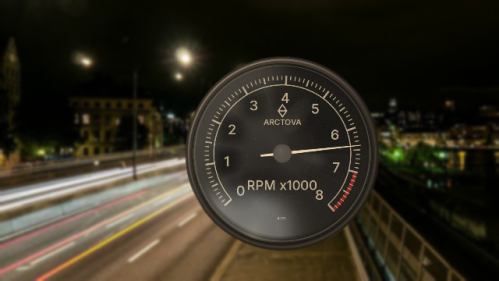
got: 6400 rpm
